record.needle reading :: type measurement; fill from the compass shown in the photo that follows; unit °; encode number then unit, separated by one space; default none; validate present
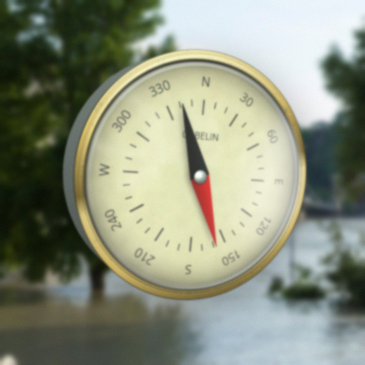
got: 160 °
